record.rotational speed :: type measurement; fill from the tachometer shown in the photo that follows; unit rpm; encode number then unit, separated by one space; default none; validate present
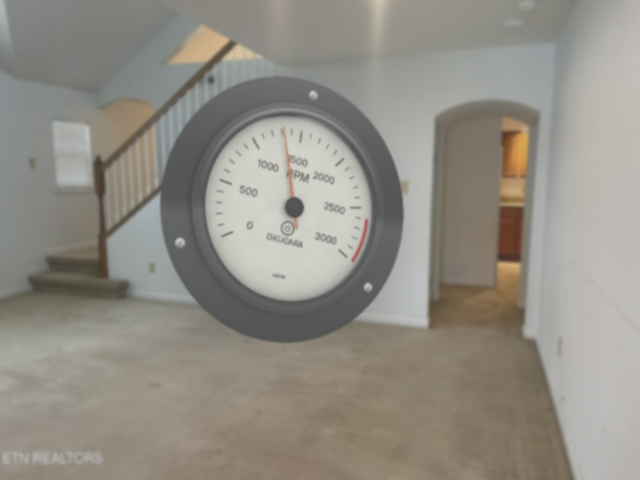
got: 1300 rpm
